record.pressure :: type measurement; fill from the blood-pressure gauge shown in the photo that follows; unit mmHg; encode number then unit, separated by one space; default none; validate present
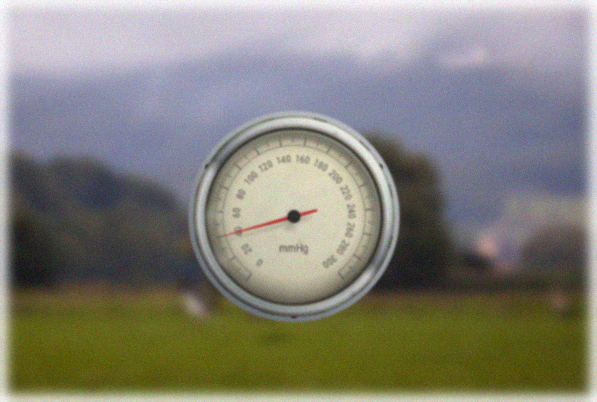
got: 40 mmHg
